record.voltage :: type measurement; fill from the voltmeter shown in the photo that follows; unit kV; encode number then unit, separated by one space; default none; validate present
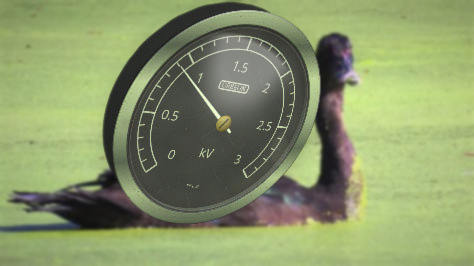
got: 0.9 kV
